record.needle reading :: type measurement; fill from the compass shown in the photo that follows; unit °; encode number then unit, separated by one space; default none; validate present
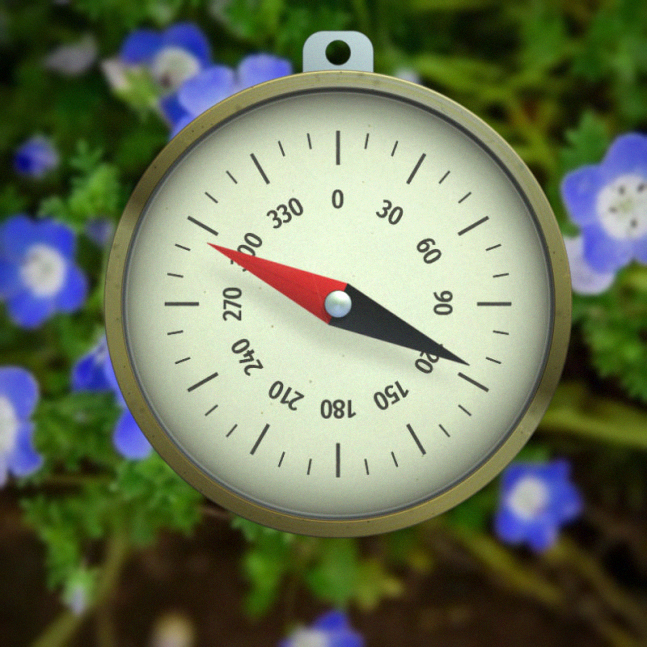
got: 295 °
